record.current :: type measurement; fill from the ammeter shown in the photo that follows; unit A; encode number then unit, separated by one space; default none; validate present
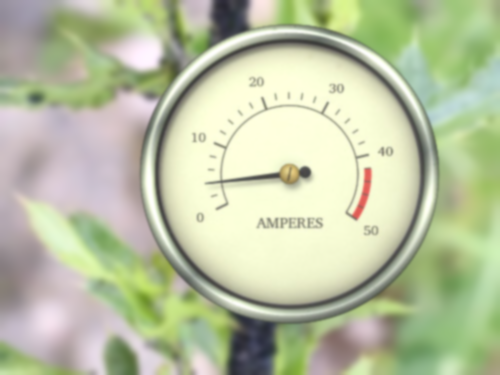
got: 4 A
